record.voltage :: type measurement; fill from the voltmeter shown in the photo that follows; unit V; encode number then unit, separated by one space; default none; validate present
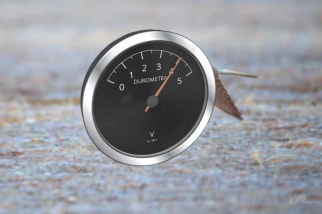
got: 4 V
